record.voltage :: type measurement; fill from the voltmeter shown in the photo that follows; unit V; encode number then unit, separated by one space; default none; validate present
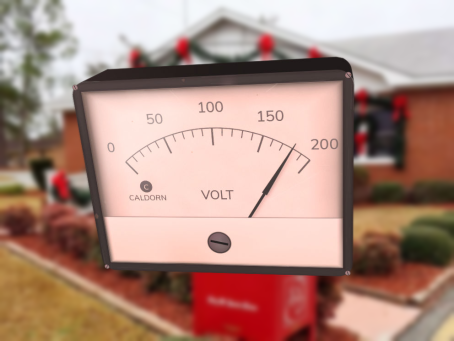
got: 180 V
